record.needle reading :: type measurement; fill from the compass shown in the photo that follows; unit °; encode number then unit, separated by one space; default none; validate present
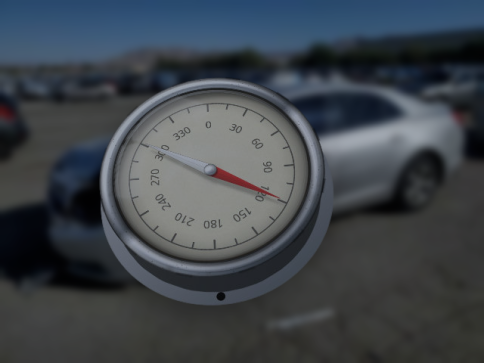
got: 120 °
